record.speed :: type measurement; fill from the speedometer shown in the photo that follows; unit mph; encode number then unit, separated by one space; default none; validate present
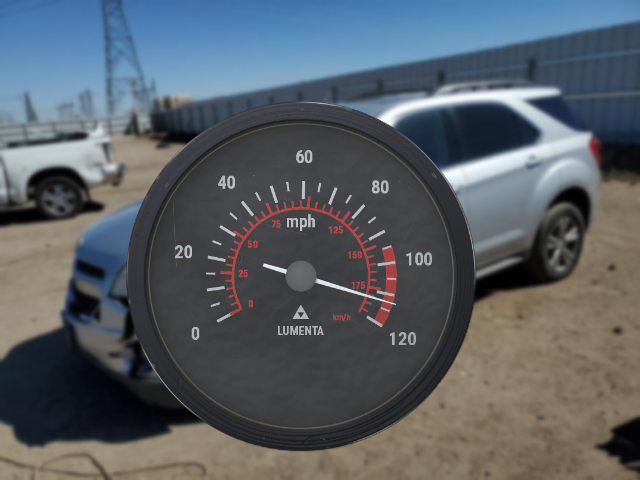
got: 112.5 mph
